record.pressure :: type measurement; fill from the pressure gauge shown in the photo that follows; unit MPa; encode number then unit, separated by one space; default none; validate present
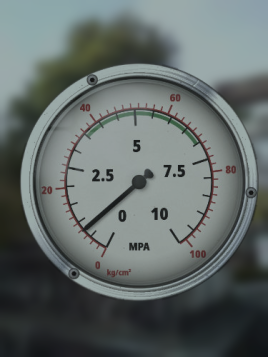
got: 0.75 MPa
